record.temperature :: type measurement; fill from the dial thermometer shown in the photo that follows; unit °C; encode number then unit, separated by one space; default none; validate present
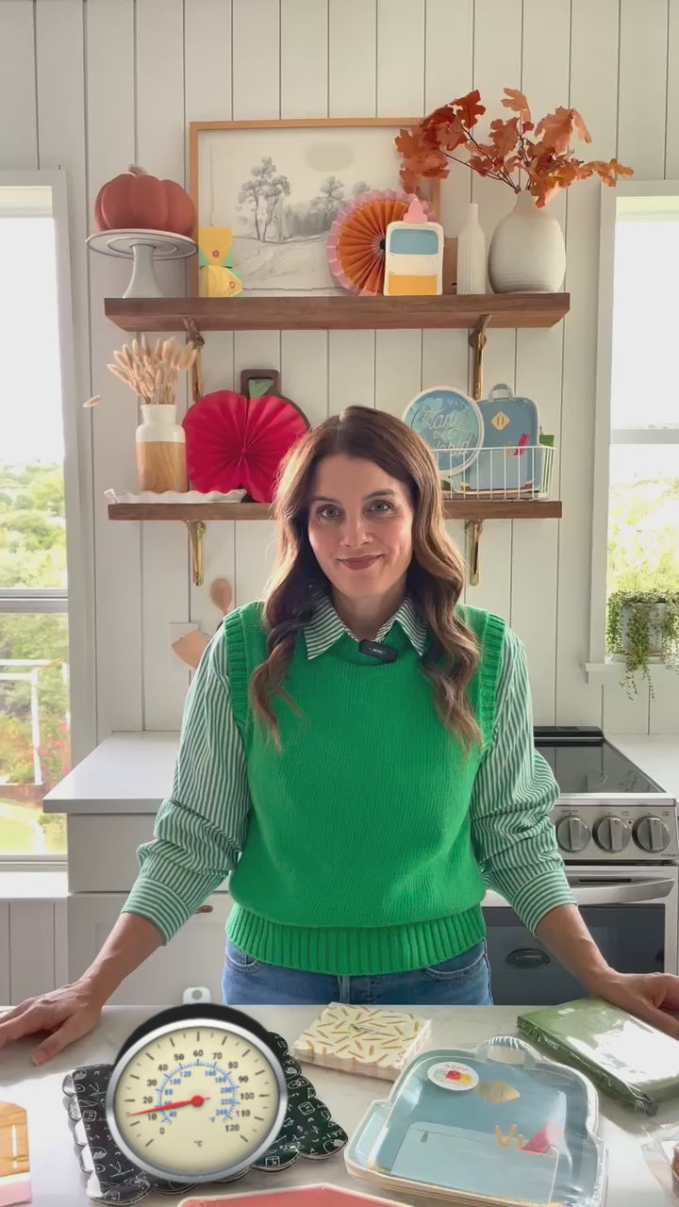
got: 15 °C
